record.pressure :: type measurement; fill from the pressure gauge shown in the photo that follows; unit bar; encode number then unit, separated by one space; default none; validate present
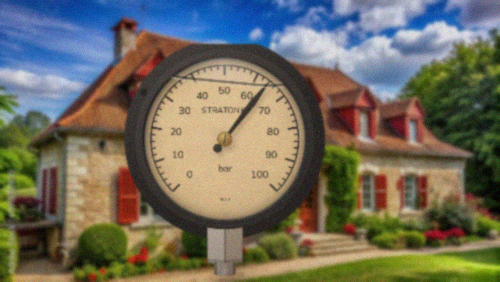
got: 64 bar
